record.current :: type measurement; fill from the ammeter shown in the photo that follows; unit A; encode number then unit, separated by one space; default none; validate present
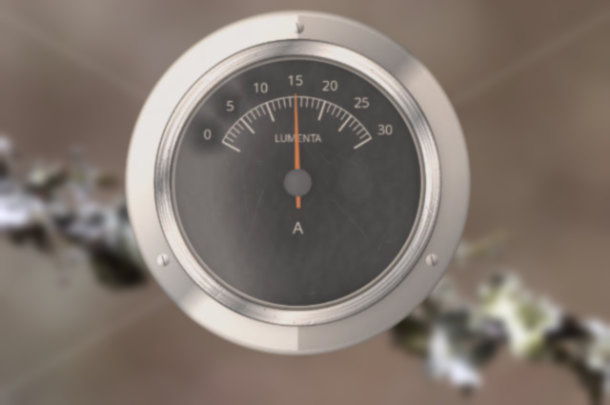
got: 15 A
